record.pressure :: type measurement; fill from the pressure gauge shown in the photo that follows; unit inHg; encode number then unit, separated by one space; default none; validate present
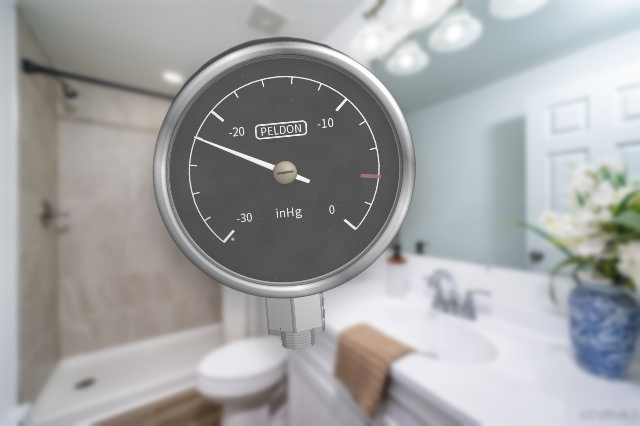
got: -22 inHg
